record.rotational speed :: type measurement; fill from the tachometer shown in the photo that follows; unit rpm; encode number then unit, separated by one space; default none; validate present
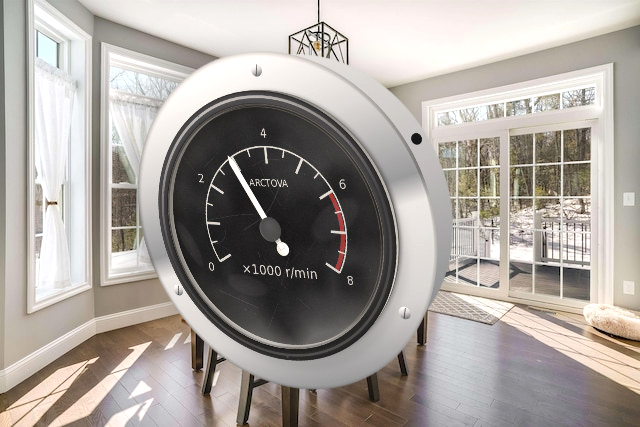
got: 3000 rpm
